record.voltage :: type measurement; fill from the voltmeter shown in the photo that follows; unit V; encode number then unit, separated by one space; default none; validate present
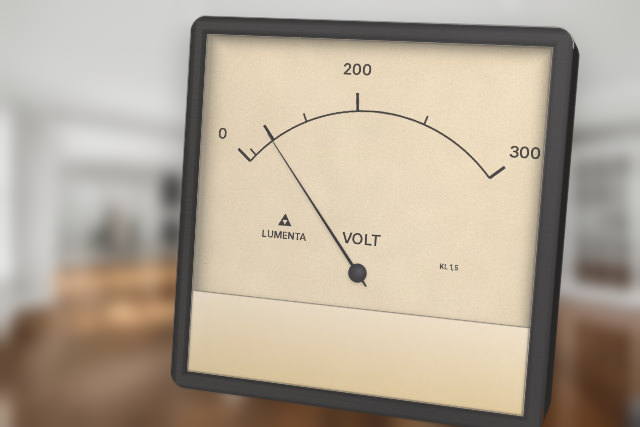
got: 100 V
